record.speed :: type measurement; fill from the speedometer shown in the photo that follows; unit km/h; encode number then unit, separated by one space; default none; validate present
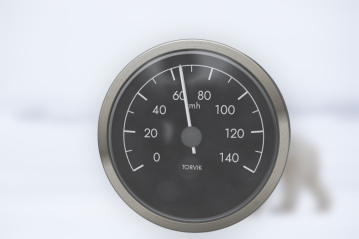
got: 65 km/h
